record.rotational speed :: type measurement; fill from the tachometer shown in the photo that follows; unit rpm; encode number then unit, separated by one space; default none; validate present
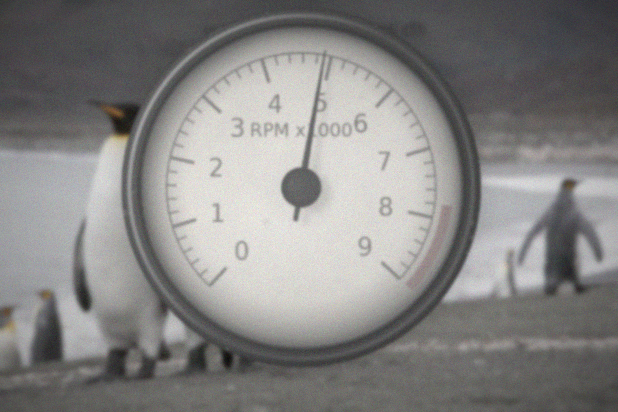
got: 4900 rpm
